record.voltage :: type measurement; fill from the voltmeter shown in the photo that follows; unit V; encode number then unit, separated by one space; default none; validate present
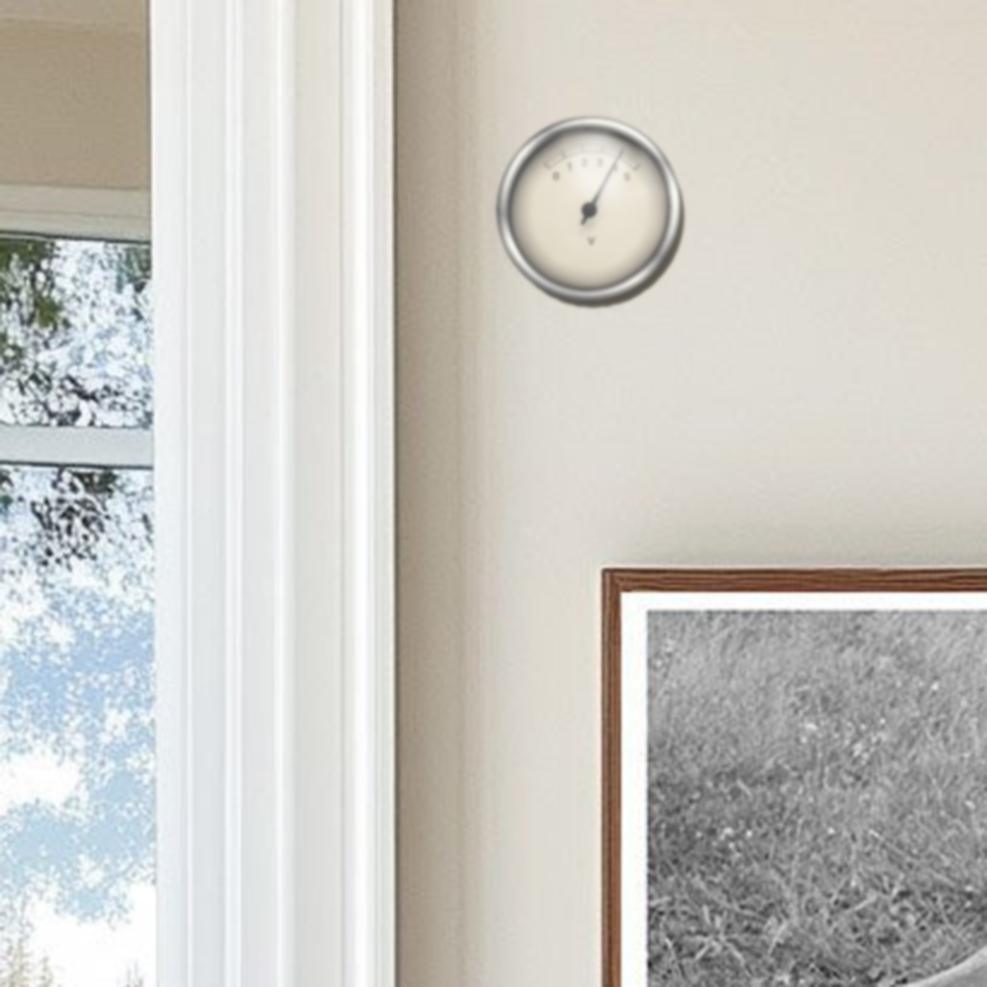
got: 4 V
